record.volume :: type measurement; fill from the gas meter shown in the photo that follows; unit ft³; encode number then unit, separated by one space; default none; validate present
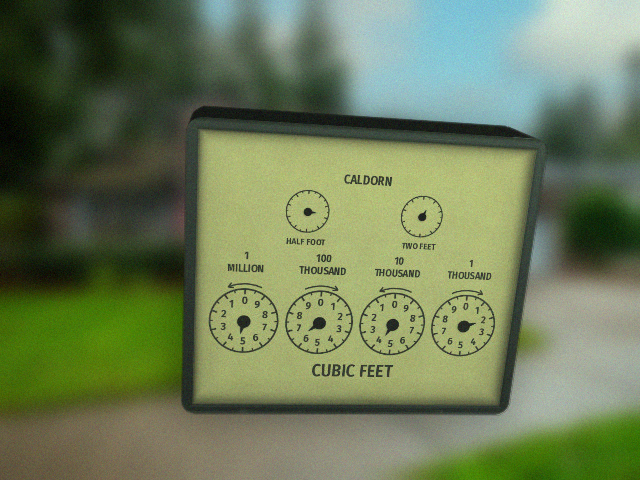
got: 464200 ft³
